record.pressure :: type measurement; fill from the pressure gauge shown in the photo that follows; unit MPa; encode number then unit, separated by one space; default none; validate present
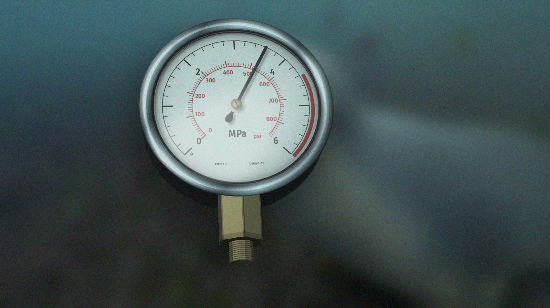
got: 3.6 MPa
